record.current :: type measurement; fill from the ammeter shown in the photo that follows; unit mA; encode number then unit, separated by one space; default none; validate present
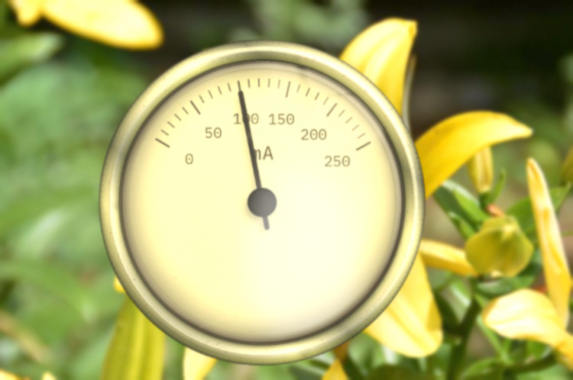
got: 100 mA
